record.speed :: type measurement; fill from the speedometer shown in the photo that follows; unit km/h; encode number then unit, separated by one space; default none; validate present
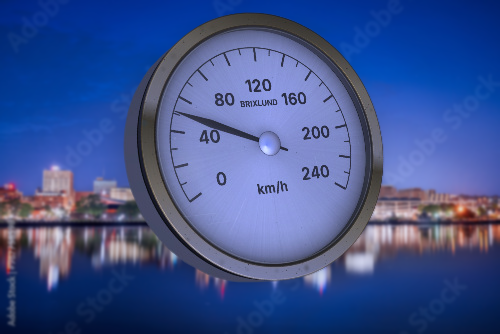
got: 50 km/h
